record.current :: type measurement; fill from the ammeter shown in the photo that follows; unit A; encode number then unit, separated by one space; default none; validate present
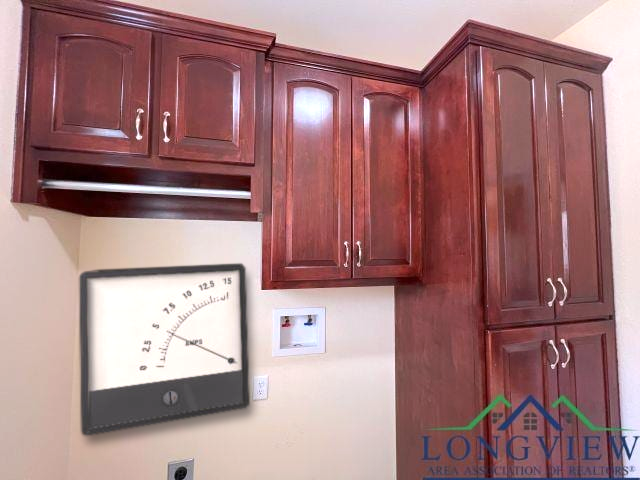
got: 5 A
